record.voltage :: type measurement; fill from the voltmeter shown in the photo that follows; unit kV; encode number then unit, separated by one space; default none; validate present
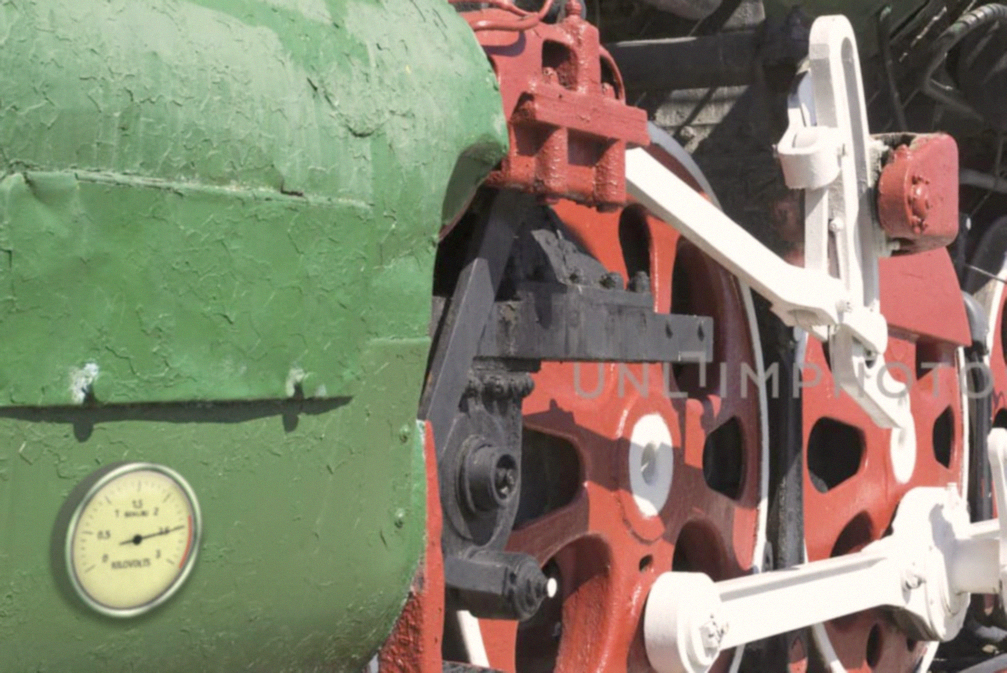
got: 2.5 kV
